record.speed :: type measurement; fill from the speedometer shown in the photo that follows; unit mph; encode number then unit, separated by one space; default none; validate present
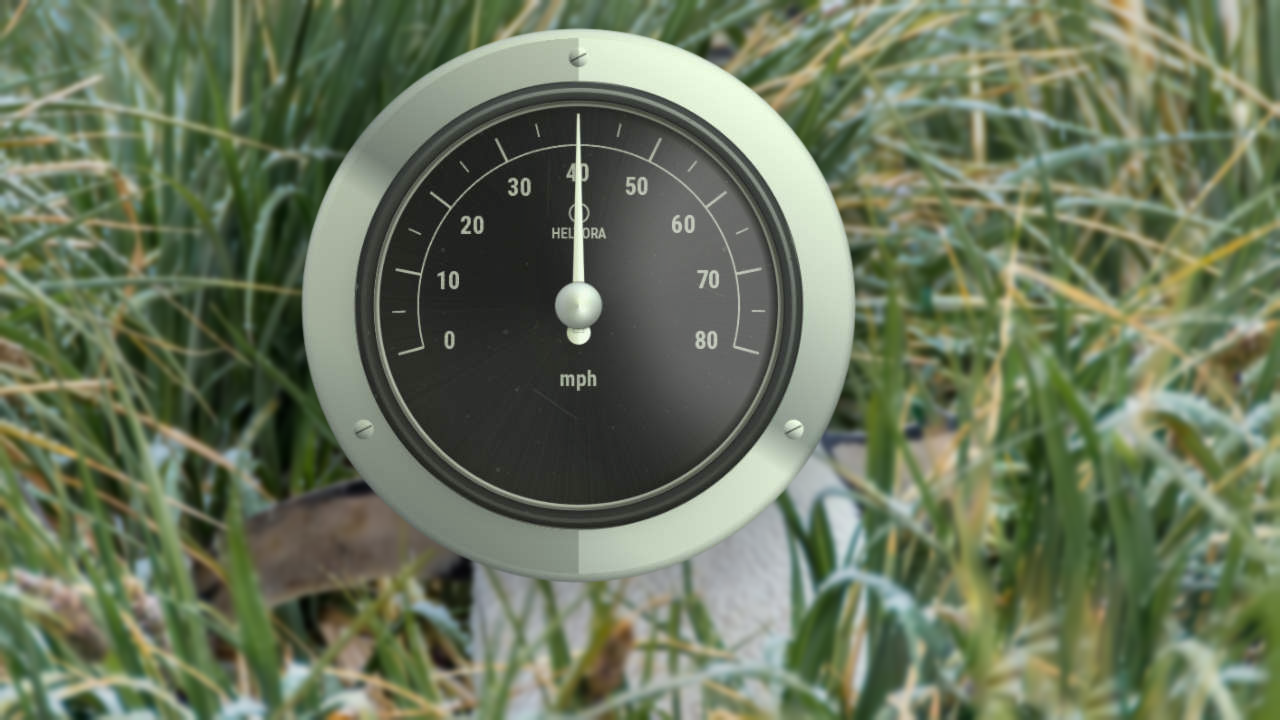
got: 40 mph
